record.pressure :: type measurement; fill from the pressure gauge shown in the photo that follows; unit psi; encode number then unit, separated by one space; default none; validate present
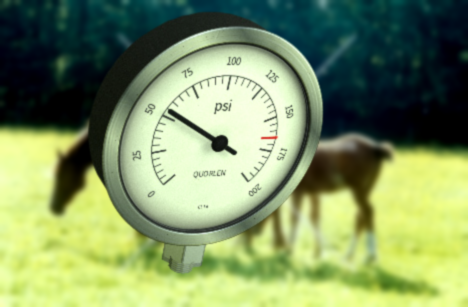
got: 55 psi
